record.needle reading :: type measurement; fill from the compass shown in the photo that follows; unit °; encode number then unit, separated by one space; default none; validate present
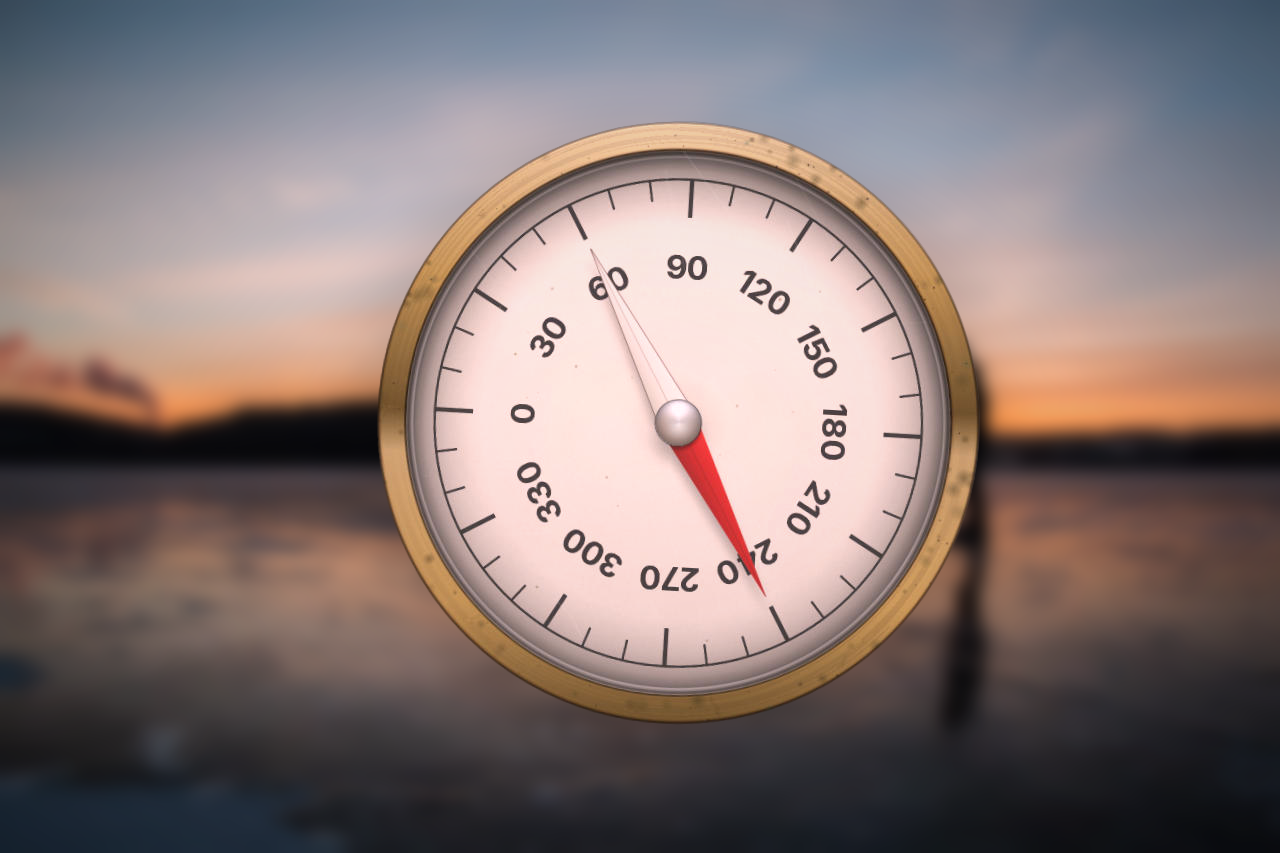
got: 240 °
